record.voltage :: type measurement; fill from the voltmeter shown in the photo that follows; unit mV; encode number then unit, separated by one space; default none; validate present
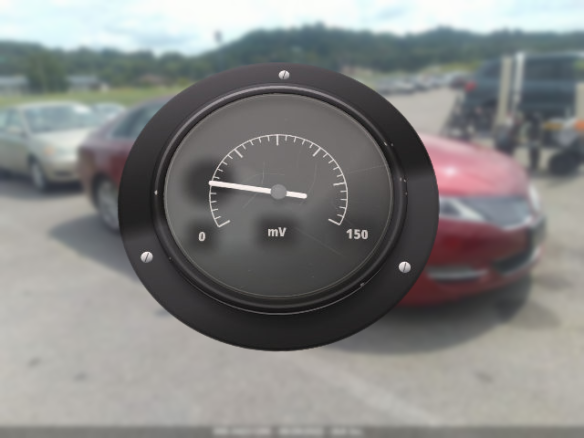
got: 25 mV
